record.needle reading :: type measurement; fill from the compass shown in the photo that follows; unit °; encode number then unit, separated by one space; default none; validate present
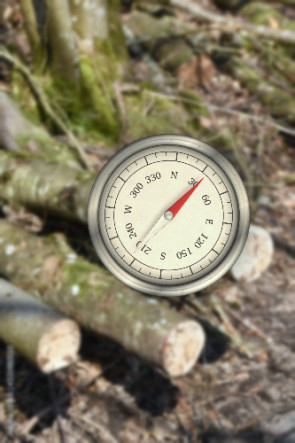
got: 35 °
